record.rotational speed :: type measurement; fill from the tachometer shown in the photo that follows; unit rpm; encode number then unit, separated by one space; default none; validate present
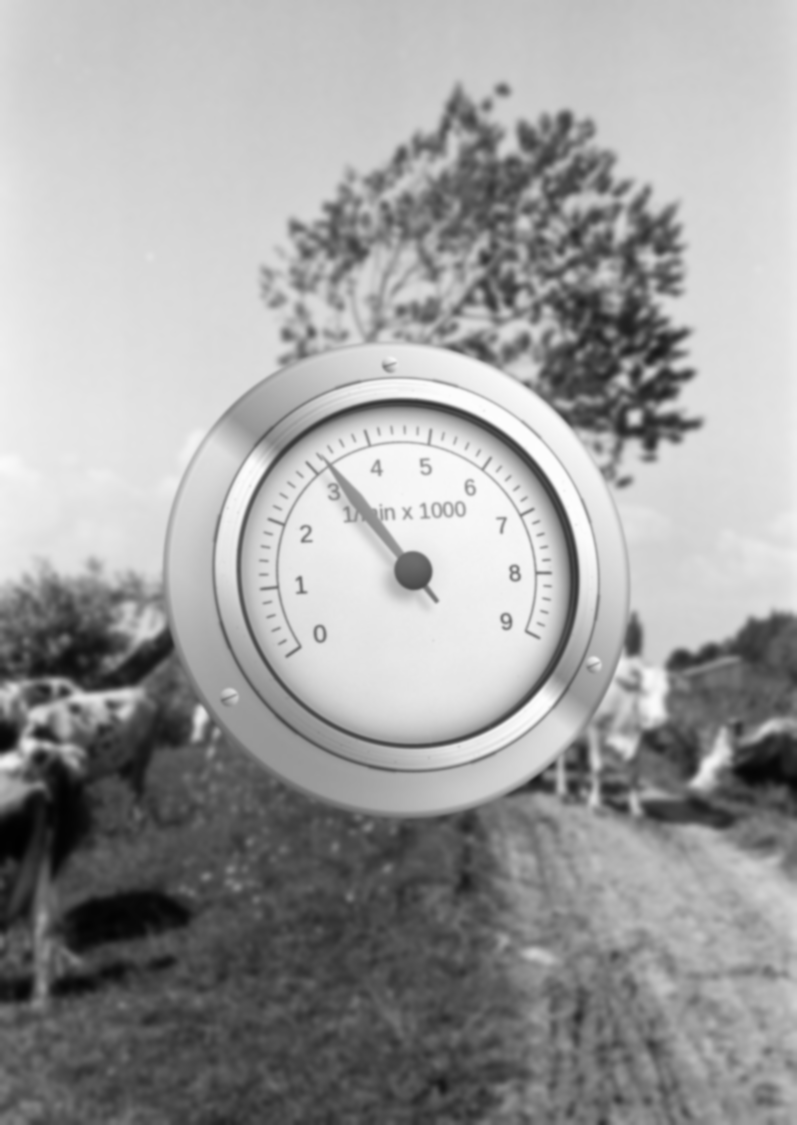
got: 3200 rpm
